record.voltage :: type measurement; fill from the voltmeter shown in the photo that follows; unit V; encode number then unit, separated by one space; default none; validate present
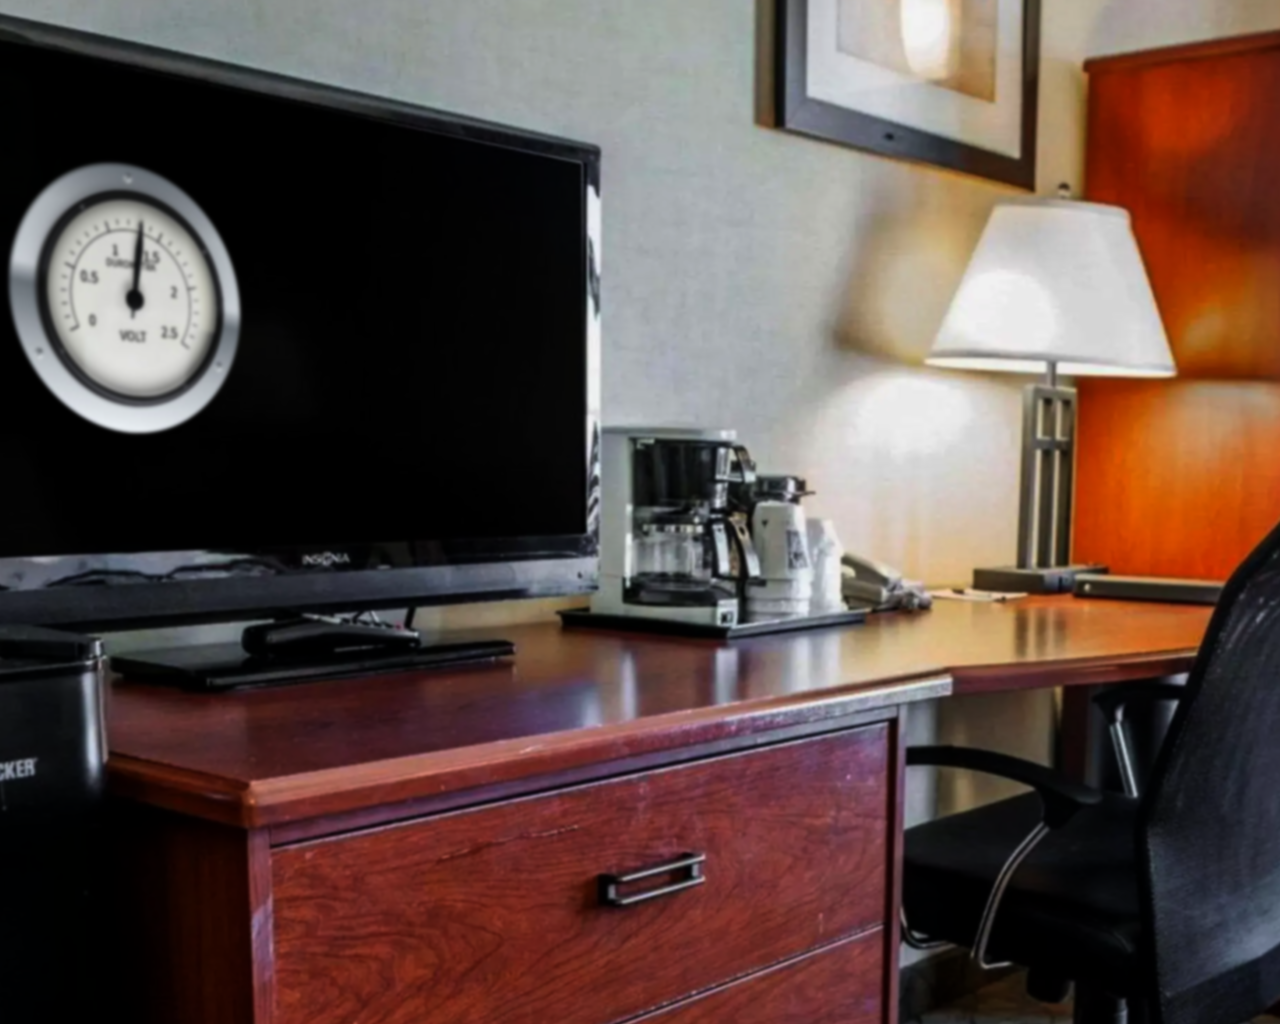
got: 1.3 V
